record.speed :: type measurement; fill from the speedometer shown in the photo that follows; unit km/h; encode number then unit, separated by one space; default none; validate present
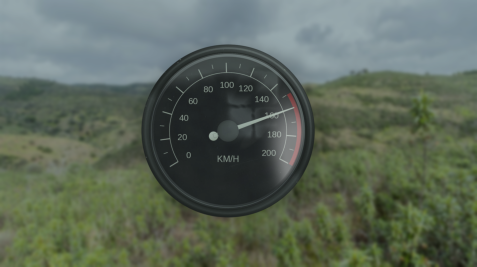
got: 160 km/h
